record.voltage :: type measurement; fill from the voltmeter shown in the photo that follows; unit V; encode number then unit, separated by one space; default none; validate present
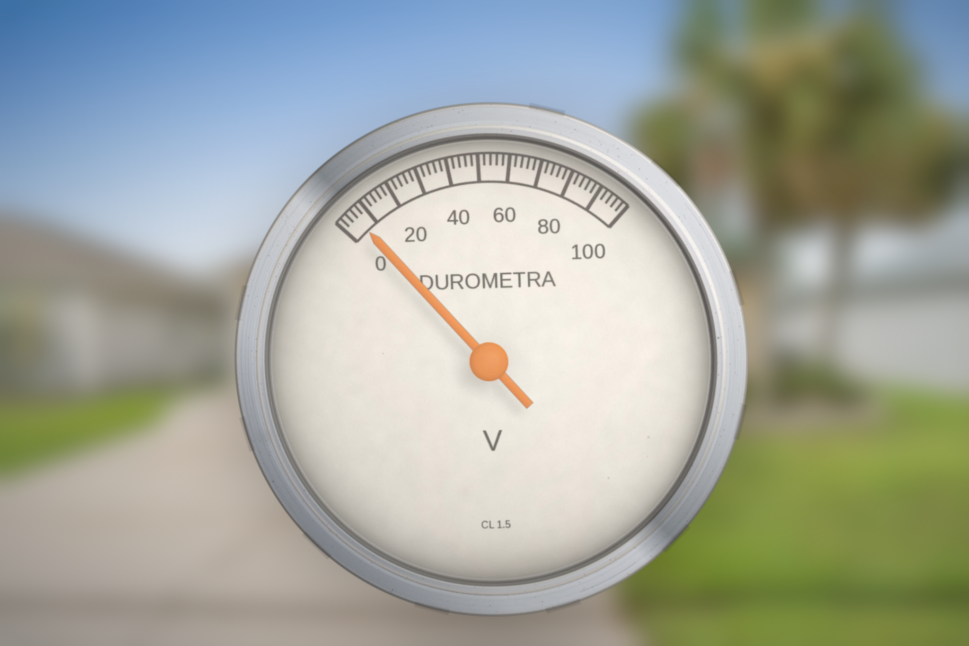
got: 6 V
